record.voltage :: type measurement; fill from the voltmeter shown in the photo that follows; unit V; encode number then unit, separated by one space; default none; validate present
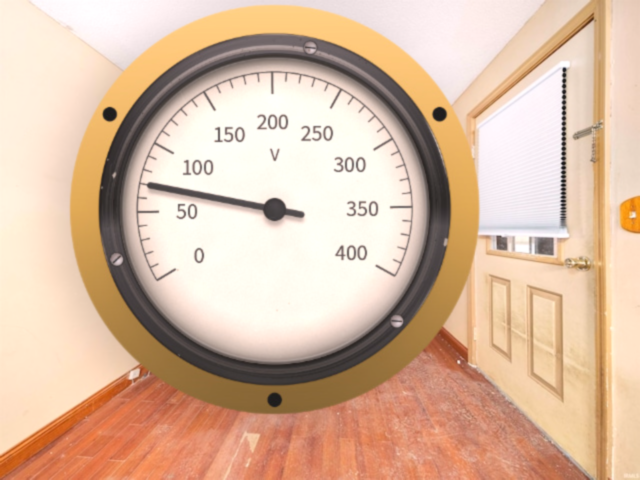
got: 70 V
